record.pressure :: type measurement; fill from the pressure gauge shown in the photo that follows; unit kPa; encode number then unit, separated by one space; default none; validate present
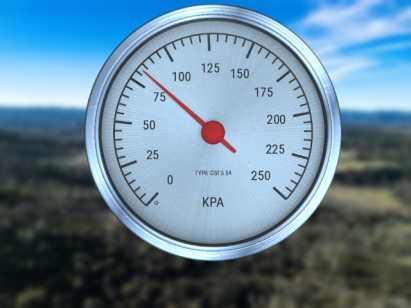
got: 82.5 kPa
